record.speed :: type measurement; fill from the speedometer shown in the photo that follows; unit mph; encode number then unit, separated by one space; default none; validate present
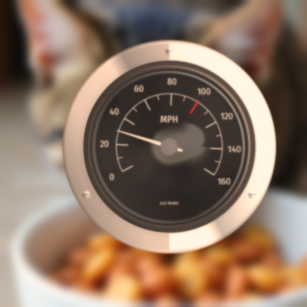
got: 30 mph
